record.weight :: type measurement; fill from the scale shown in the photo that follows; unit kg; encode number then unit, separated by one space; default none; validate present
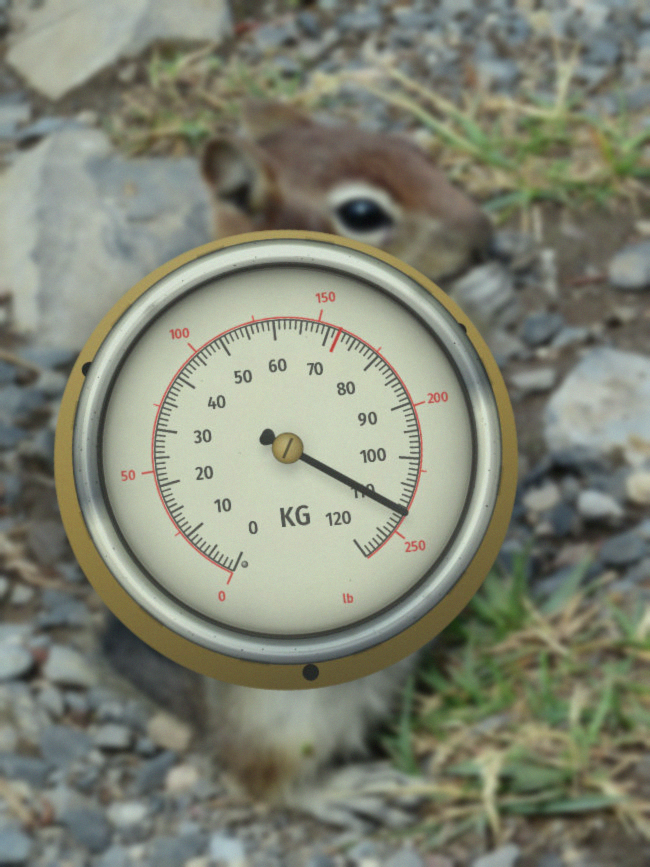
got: 110 kg
